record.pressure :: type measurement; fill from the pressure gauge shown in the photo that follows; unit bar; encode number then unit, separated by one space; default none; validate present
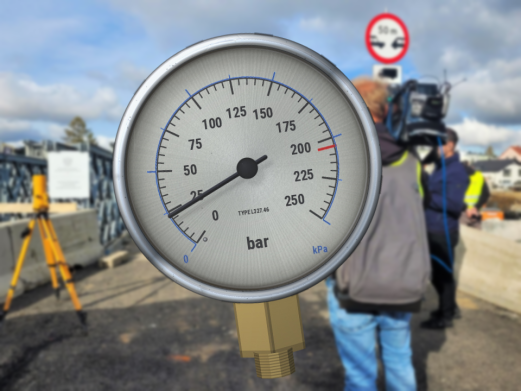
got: 22.5 bar
